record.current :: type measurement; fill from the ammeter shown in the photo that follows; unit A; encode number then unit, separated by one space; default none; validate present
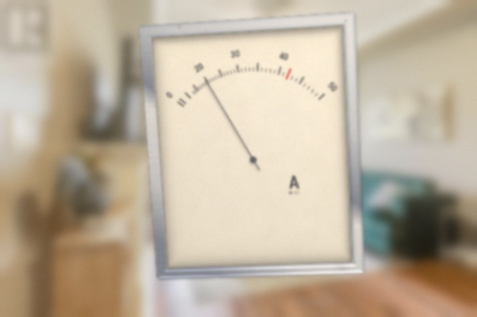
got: 20 A
